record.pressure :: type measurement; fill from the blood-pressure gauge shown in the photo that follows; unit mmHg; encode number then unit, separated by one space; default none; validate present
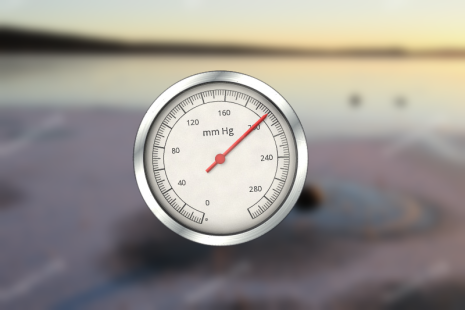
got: 200 mmHg
